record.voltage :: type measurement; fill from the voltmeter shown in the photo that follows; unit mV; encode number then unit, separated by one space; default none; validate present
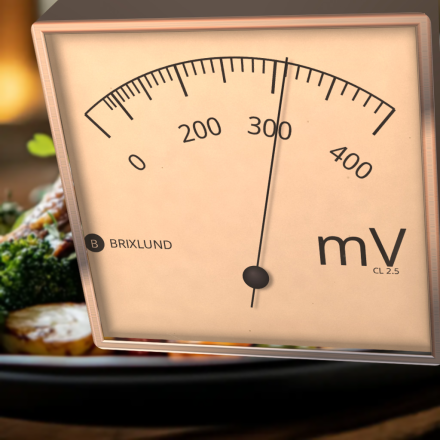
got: 310 mV
